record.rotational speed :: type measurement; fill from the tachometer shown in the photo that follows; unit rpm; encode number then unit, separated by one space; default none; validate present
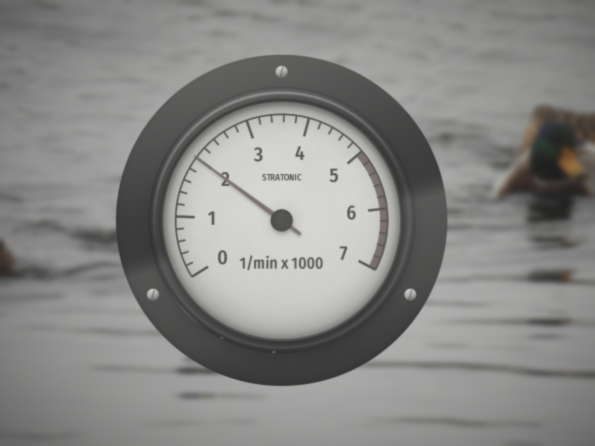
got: 2000 rpm
